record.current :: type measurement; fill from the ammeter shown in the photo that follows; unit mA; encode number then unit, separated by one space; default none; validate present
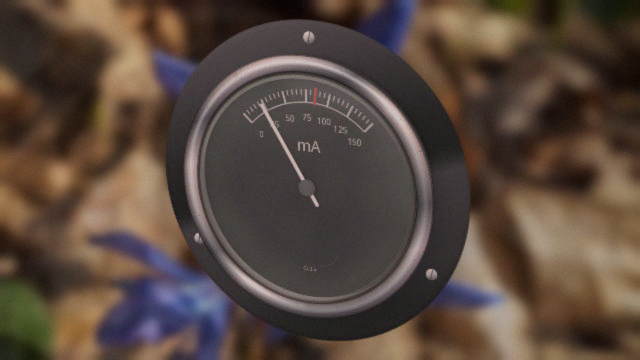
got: 25 mA
